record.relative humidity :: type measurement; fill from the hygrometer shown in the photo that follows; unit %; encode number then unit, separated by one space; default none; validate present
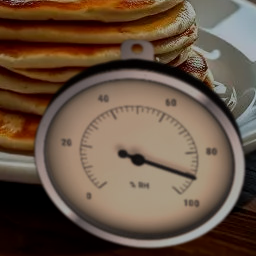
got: 90 %
